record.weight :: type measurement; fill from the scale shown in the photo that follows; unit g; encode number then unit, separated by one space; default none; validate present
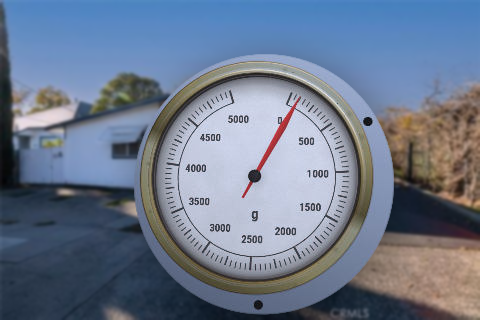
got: 100 g
